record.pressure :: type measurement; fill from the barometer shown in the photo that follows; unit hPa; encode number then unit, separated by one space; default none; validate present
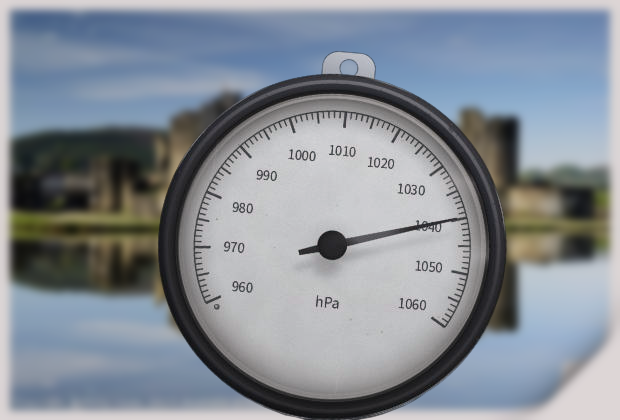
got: 1040 hPa
